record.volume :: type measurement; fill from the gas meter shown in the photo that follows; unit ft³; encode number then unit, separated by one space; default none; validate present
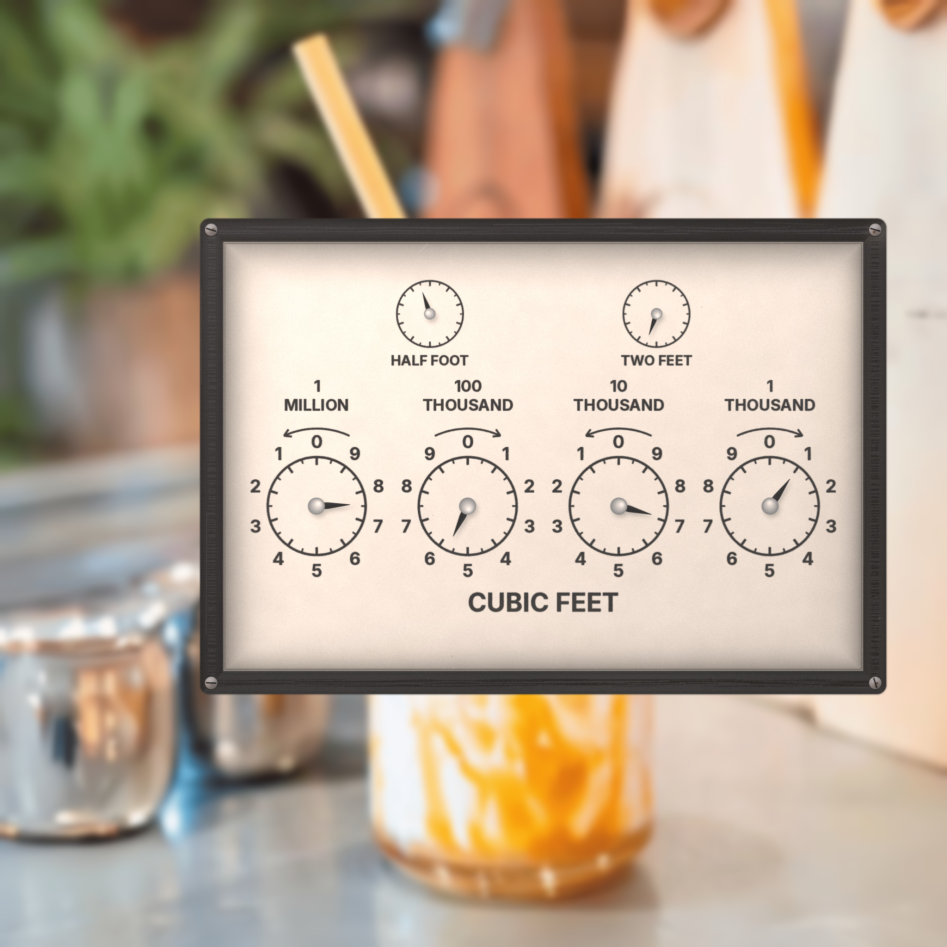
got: 757100 ft³
